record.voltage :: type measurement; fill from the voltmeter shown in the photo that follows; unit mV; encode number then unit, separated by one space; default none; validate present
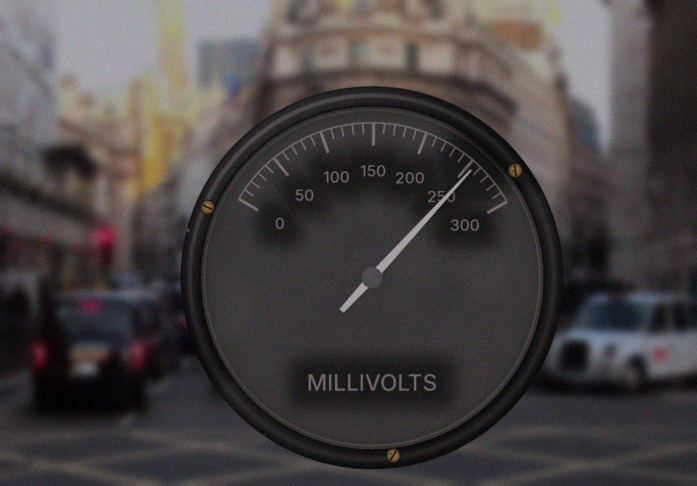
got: 255 mV
